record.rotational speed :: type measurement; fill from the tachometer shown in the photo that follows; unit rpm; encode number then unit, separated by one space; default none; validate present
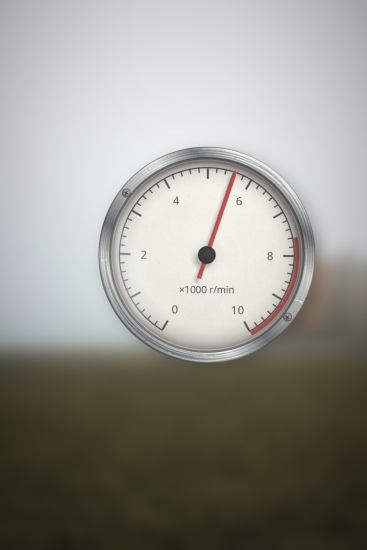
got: 5600 rpm
